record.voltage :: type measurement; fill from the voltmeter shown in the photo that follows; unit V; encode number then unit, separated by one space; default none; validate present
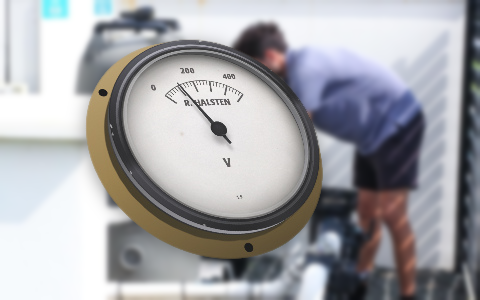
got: 100 V
